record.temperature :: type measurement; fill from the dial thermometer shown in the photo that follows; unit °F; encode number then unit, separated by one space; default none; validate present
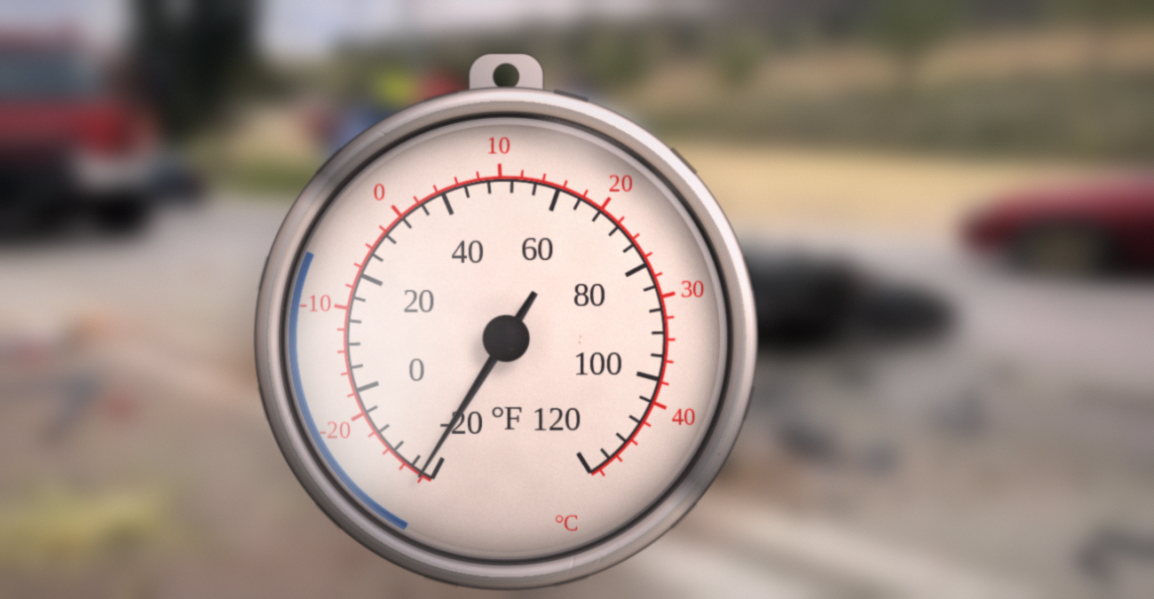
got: -18 °F
